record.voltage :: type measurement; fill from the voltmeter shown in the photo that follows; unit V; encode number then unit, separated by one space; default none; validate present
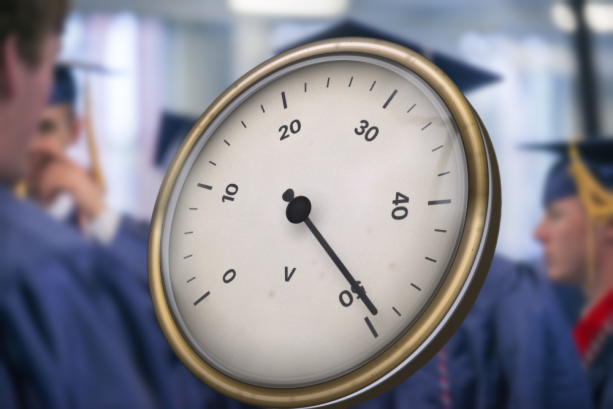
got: 49 V
